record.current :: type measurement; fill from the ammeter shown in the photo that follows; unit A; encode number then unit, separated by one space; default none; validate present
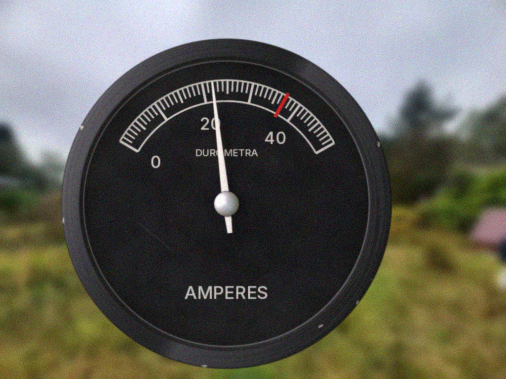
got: 22 A
